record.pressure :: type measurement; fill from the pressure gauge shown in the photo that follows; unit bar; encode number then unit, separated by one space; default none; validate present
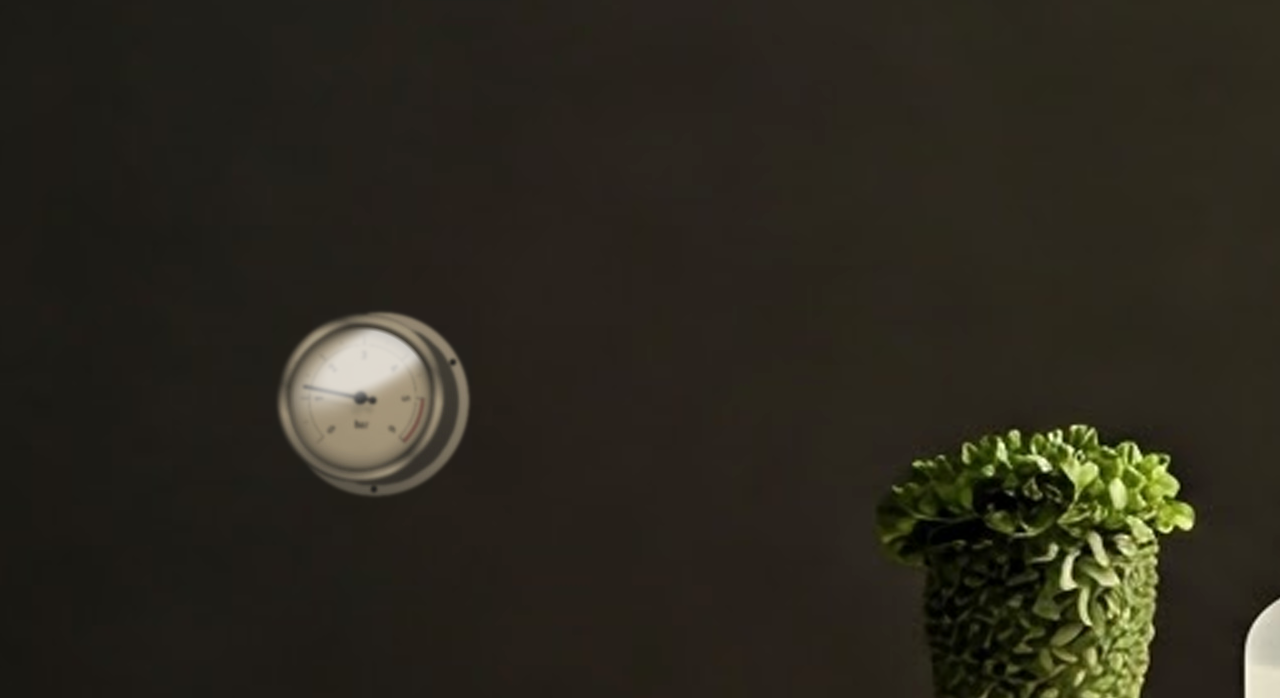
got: 1.25 bar
